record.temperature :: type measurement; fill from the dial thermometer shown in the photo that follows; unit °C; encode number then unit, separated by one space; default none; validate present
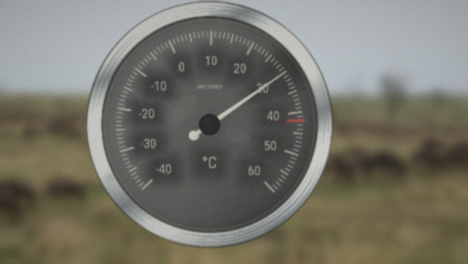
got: 30 °C
